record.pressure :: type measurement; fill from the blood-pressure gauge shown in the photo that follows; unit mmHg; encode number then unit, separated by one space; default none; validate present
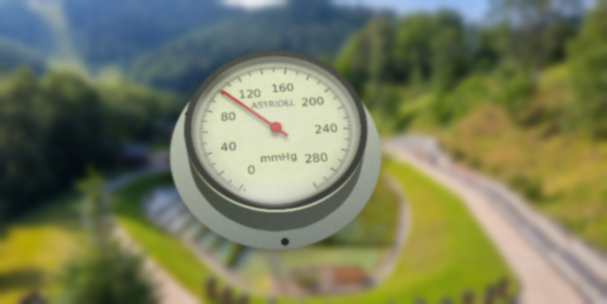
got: 100 mmHg
